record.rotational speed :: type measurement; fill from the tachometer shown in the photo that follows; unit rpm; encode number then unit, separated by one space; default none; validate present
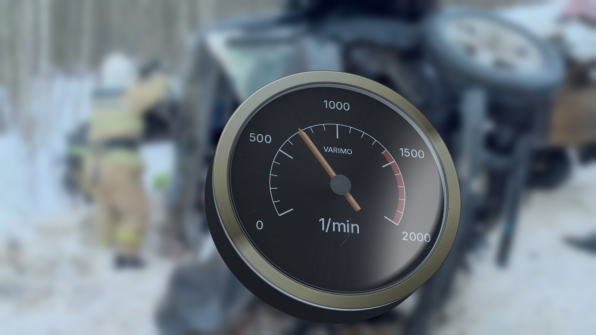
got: 700 rpm
